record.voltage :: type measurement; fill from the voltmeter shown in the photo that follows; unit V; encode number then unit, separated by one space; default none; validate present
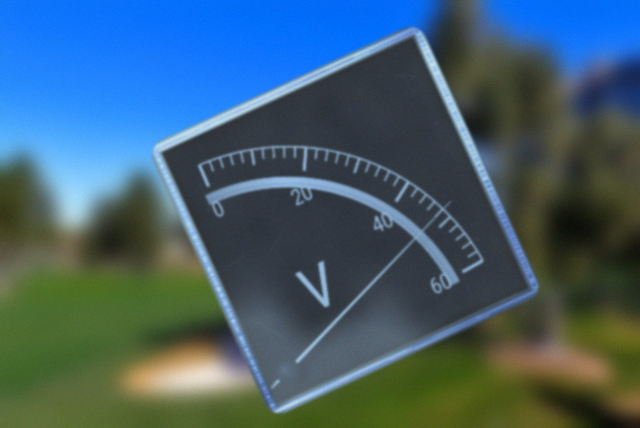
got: 48 V
